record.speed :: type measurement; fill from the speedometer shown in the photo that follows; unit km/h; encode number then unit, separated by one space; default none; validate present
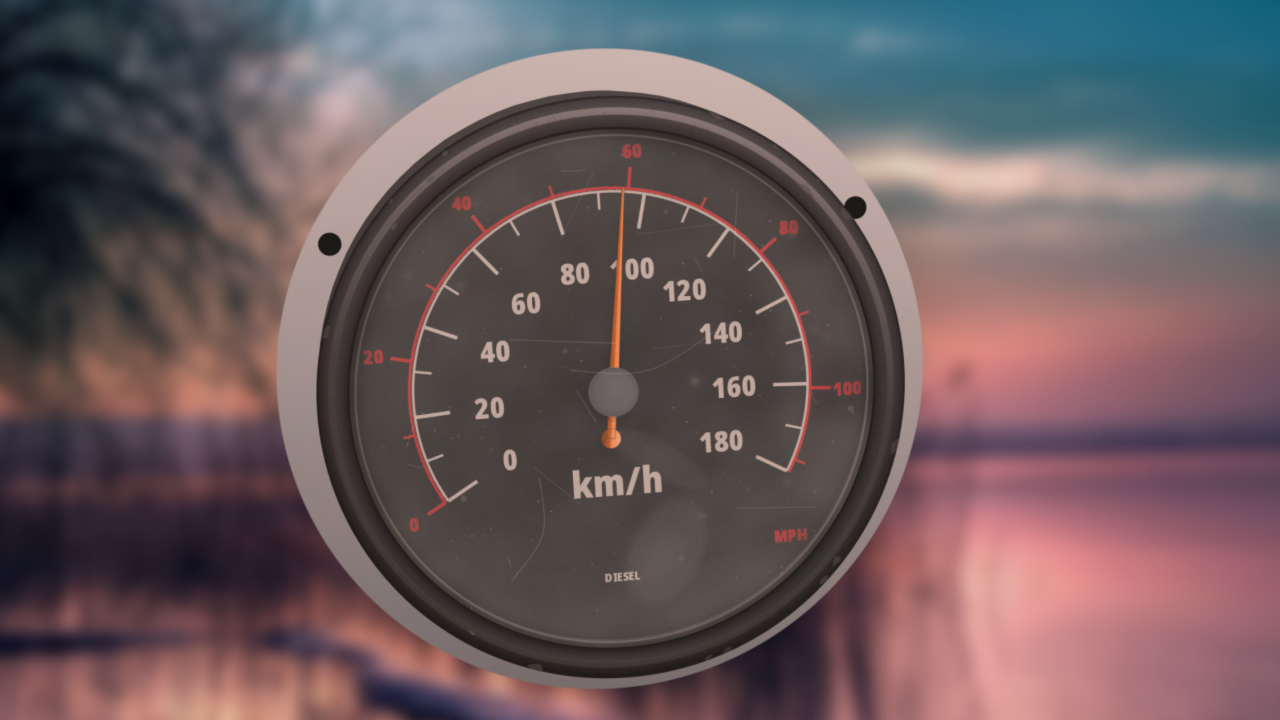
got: 95 km/h
